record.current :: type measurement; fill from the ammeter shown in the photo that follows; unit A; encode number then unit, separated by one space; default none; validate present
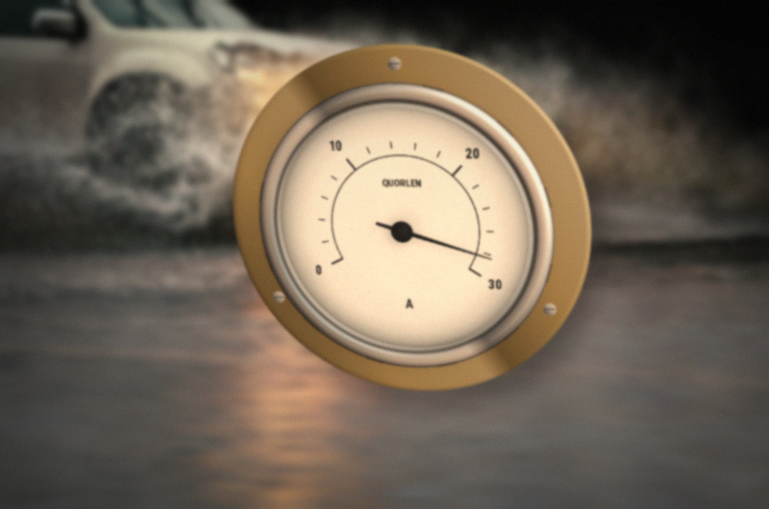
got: 28 A
